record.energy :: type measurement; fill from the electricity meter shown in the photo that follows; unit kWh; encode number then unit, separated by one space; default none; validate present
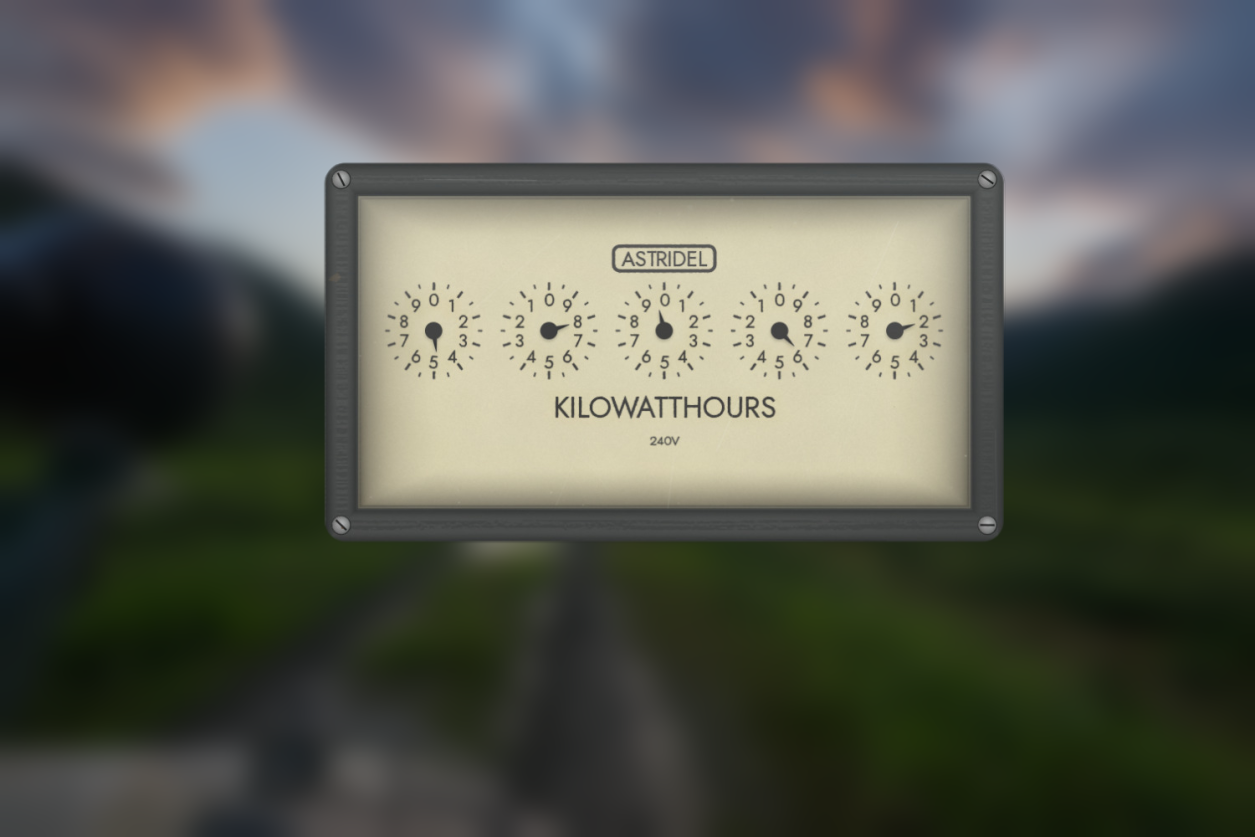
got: 47962 kWh
